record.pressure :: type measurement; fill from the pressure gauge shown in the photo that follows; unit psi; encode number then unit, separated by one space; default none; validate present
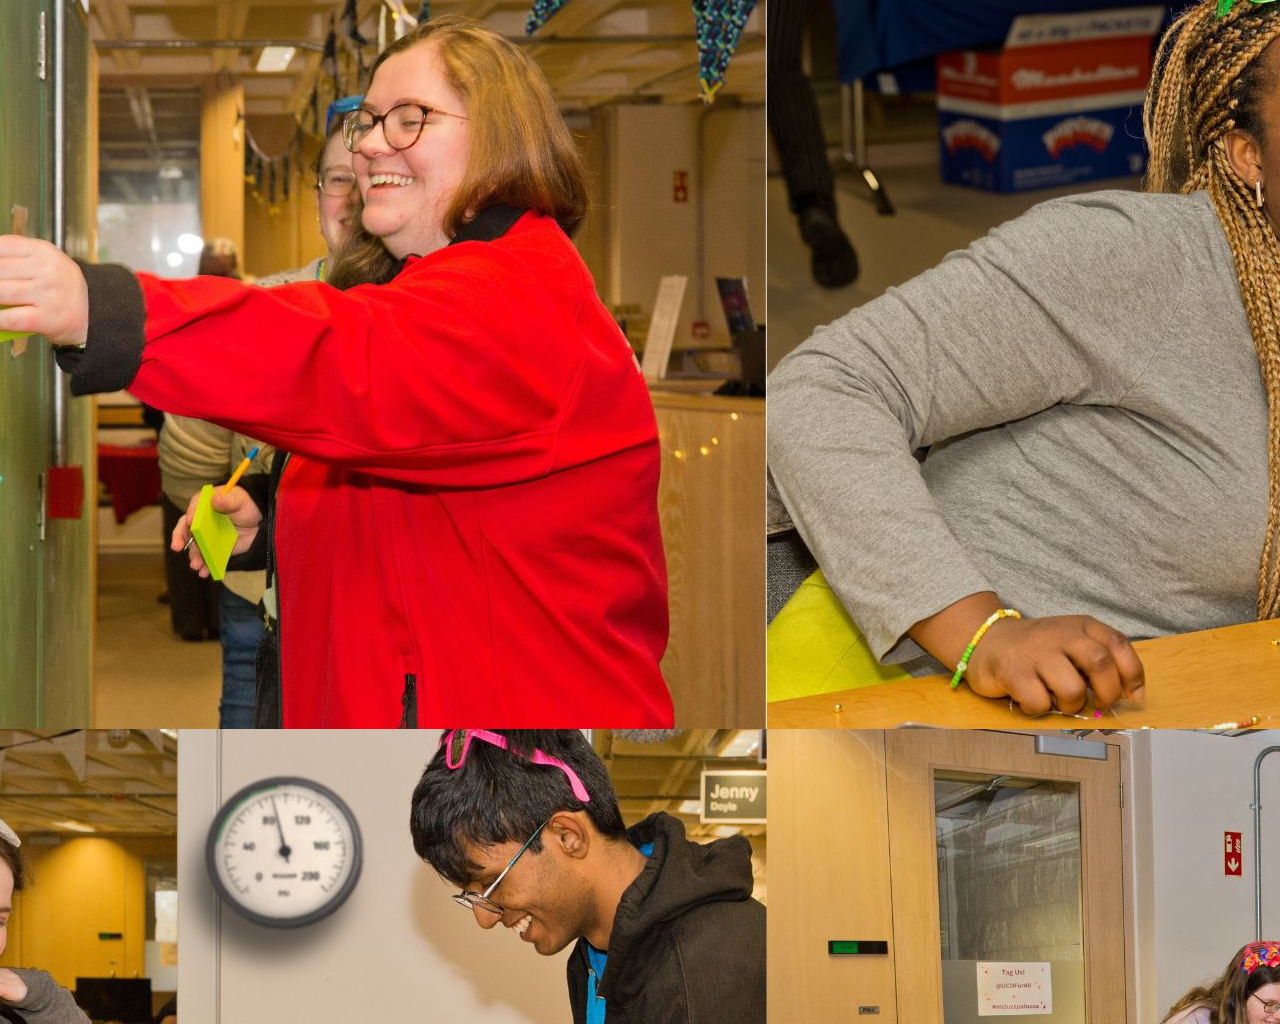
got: 90 psi
